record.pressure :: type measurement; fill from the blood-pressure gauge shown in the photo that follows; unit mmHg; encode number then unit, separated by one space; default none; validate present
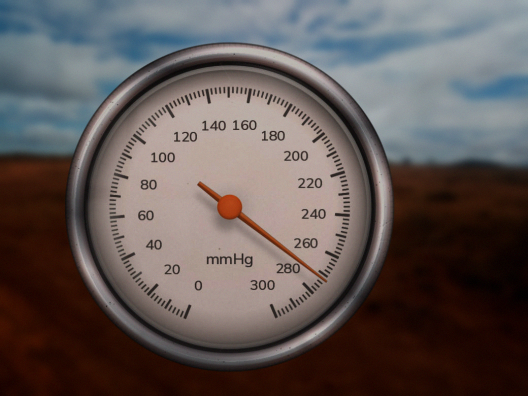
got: 272 mmHg
